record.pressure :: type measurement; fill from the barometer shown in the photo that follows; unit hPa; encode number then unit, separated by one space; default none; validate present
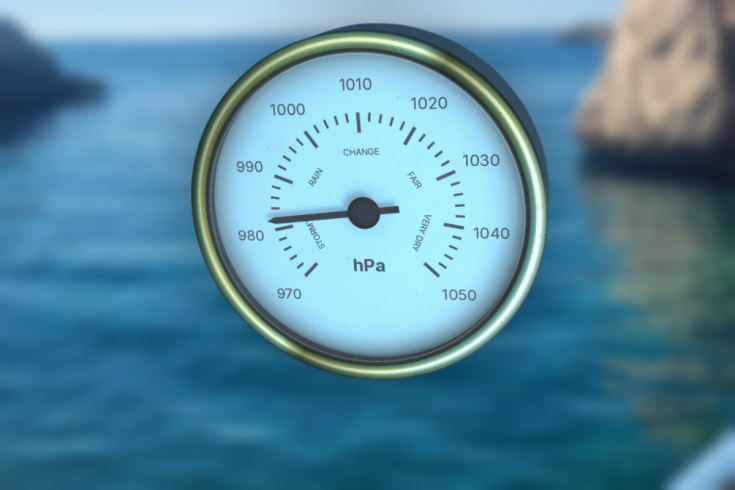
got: 982 hPa
